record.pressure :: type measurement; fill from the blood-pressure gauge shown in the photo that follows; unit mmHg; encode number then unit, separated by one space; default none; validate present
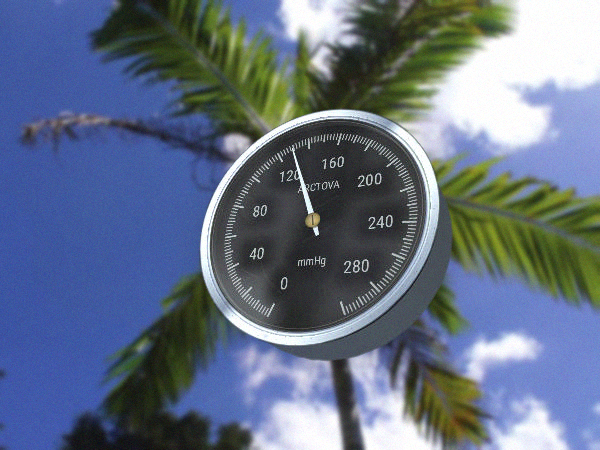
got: 130 mmHg
